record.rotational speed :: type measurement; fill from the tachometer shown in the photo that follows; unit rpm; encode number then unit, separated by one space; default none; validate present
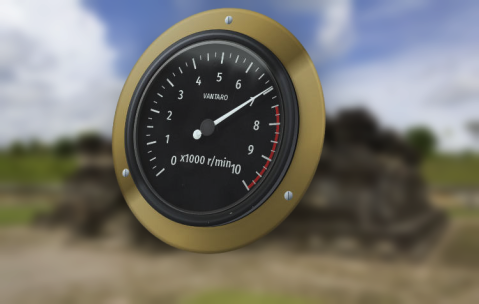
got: 7000 rpm
